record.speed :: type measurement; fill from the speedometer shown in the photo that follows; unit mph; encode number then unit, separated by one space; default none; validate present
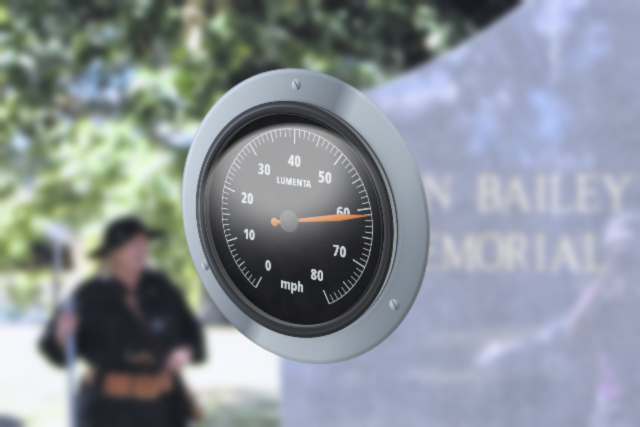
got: 61 mph
